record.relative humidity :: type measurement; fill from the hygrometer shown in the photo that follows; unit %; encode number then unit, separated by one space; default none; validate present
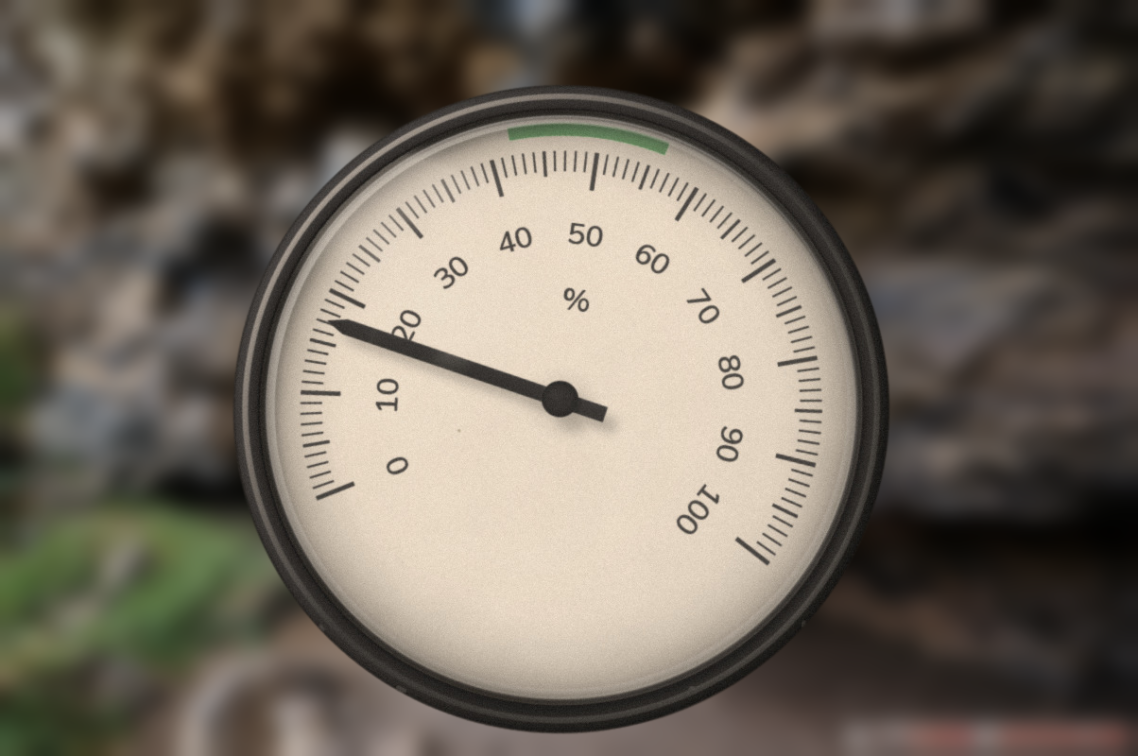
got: 17 %
